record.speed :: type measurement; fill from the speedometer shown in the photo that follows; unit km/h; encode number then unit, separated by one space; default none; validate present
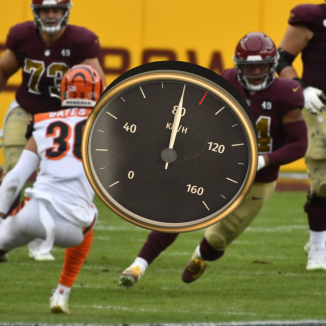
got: 80 km/h
